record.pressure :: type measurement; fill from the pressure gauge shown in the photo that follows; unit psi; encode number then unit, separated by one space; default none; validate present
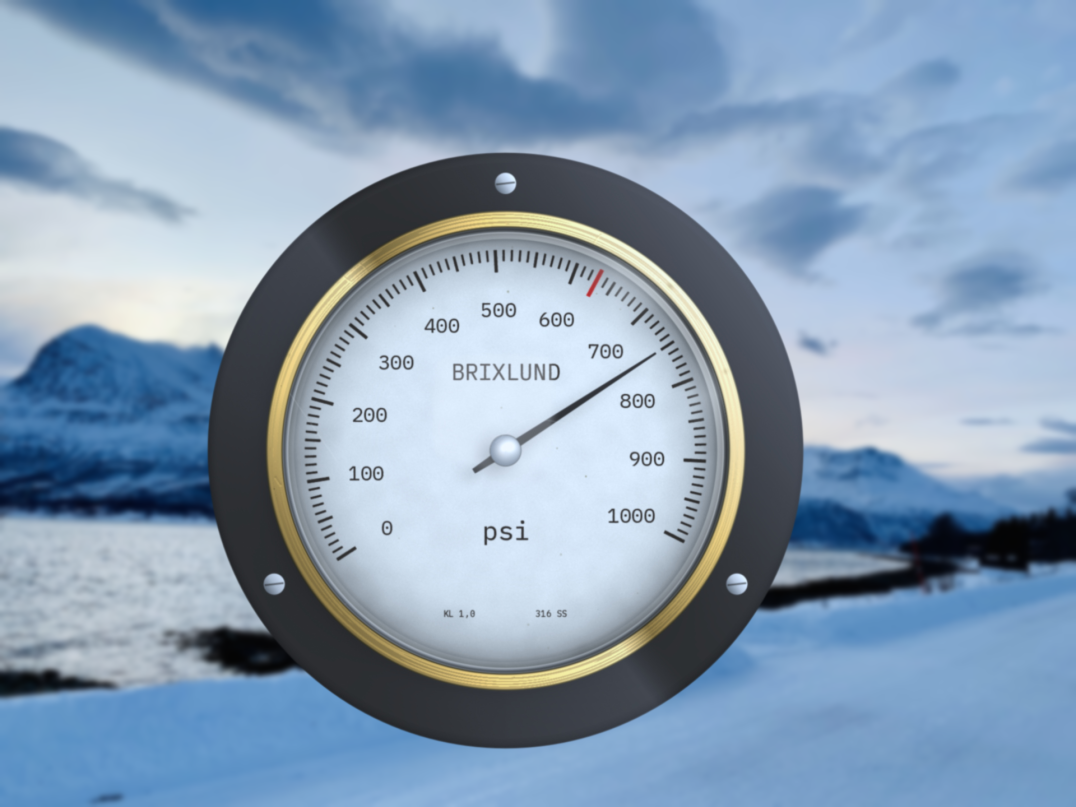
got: 750 psi
